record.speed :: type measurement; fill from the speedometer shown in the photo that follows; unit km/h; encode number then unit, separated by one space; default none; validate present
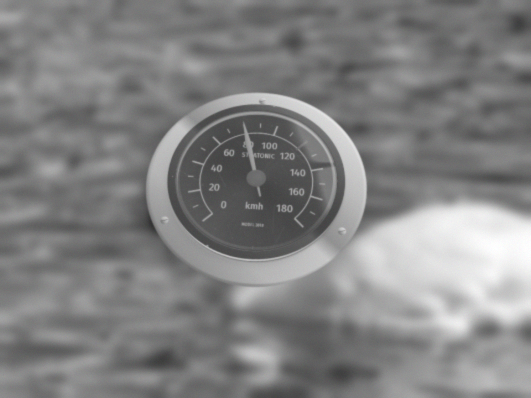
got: 80 km/h
